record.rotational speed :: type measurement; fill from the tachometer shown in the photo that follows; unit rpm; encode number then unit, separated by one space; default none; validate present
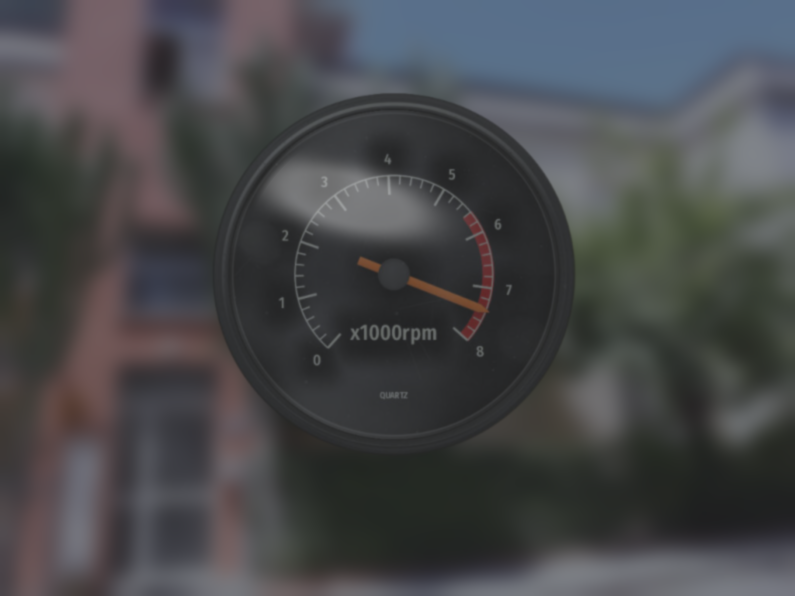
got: 7400 rpm
